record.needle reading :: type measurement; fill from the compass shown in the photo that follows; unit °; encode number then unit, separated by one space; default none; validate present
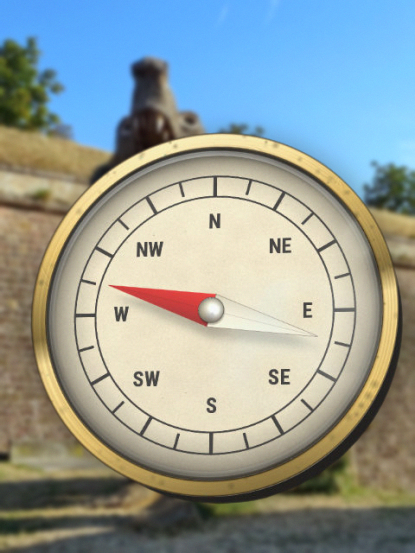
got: 285 °
